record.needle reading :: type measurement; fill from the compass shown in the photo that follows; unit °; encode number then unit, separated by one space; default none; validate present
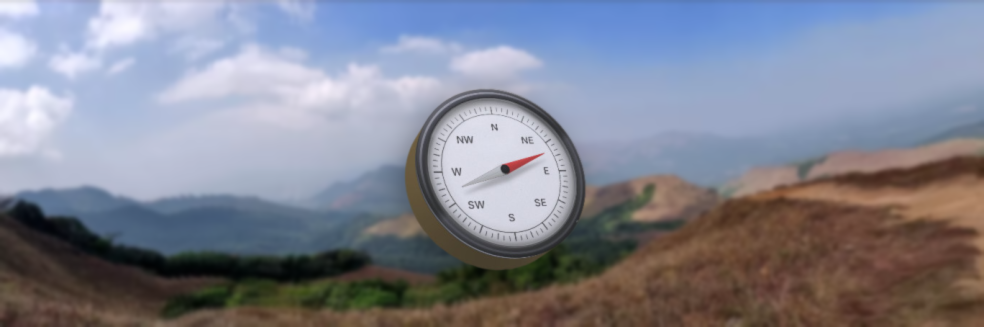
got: 70 °
